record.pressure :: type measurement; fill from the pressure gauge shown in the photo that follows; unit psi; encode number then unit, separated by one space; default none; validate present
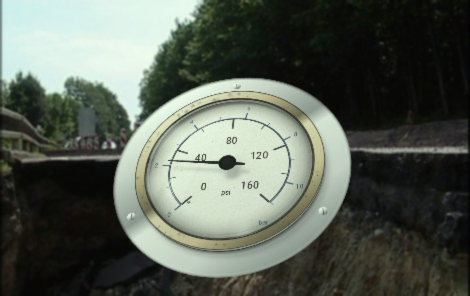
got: 30 psi
